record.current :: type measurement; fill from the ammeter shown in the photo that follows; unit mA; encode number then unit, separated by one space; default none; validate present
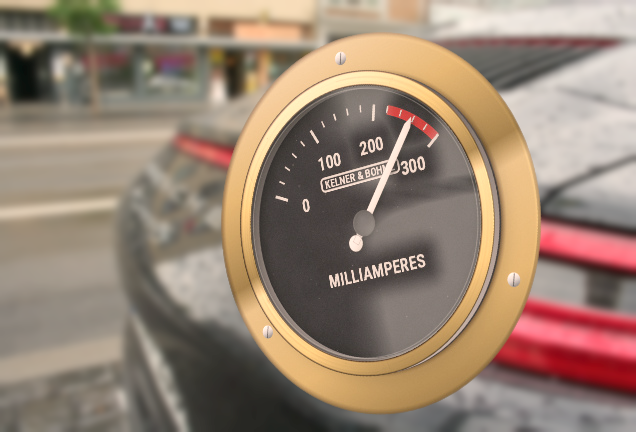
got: 260 mA
